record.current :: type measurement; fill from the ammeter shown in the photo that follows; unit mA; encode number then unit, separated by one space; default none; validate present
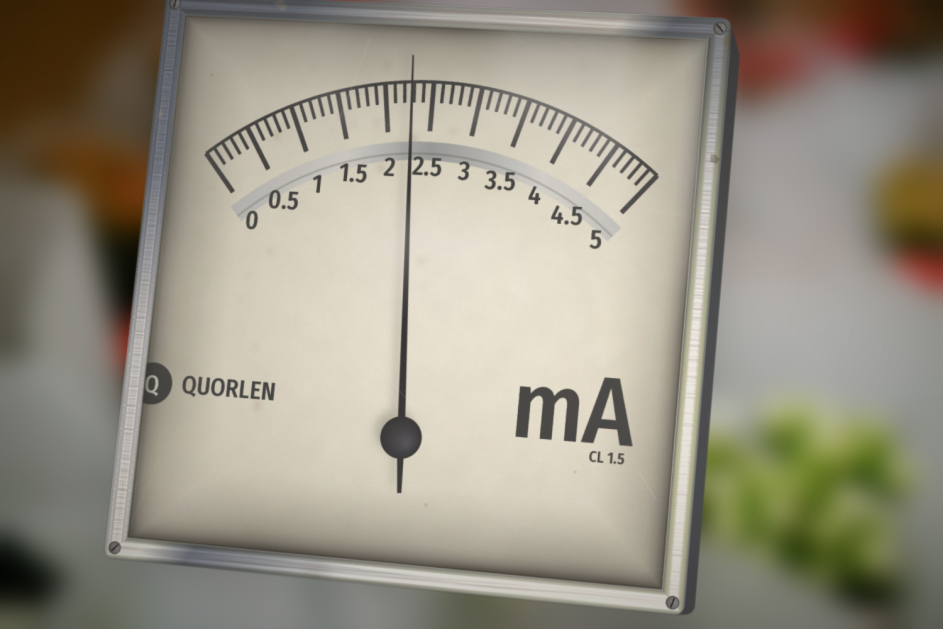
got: 2.3 mA
